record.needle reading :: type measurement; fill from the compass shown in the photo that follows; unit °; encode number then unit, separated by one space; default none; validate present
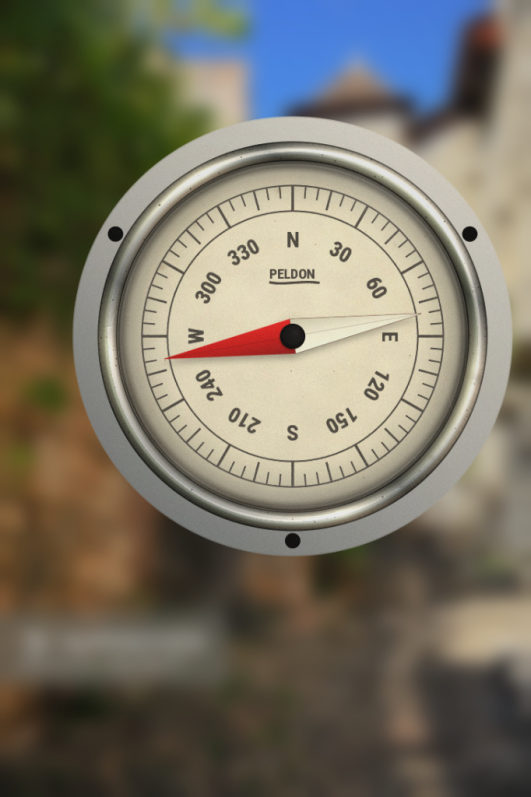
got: 260 °
